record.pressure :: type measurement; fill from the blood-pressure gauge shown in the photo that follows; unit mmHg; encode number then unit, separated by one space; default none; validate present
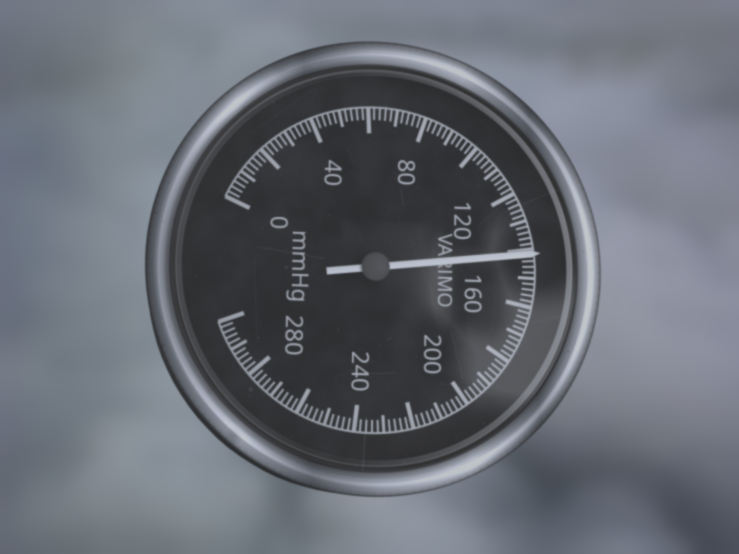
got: 142 mmHg
